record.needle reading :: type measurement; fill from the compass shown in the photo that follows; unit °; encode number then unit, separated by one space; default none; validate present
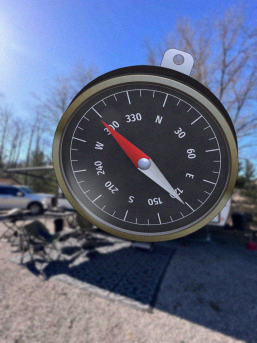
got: 300 °
